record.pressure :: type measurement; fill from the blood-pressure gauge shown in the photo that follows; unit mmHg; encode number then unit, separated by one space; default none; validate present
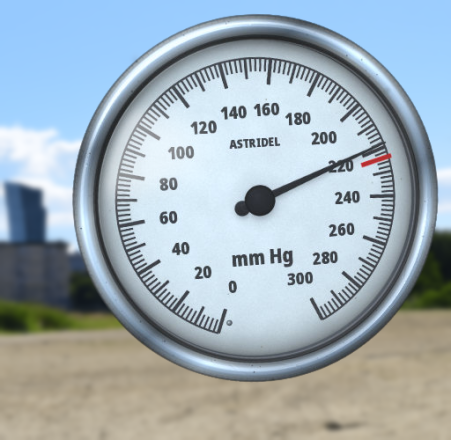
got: 218 mmHg
